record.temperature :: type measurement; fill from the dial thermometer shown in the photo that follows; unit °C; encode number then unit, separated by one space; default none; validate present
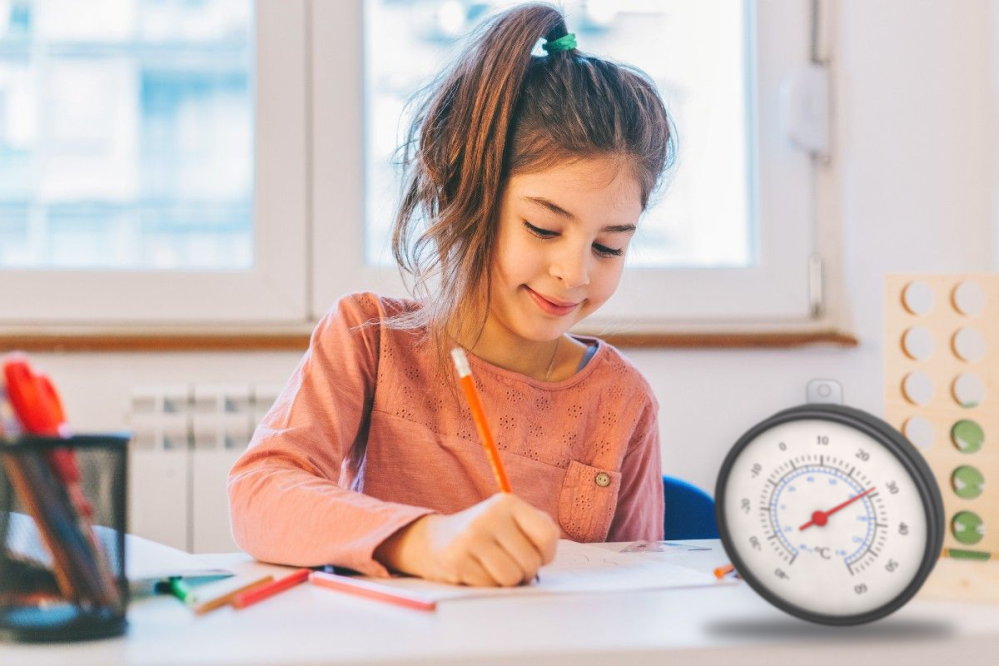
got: 28 °C
